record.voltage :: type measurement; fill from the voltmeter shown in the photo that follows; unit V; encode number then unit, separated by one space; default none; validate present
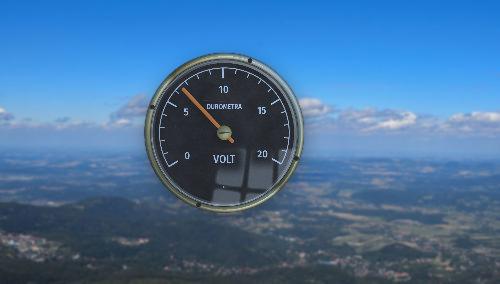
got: 6.5 V
